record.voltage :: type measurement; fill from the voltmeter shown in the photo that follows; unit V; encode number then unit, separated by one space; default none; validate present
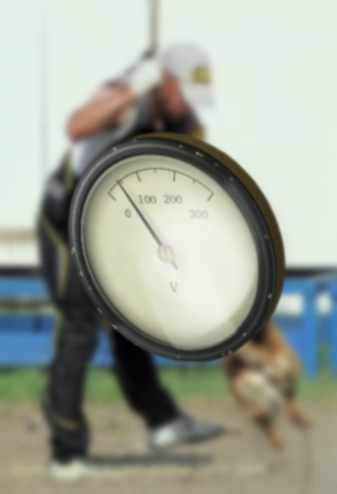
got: 50 V
